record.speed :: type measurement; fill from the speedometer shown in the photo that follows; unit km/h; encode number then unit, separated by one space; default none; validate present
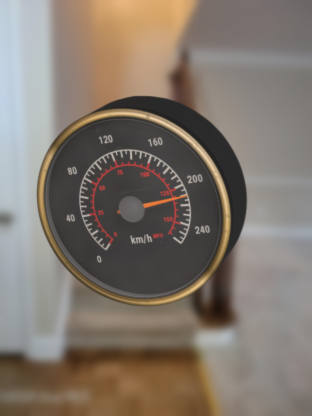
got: 210 km/h
